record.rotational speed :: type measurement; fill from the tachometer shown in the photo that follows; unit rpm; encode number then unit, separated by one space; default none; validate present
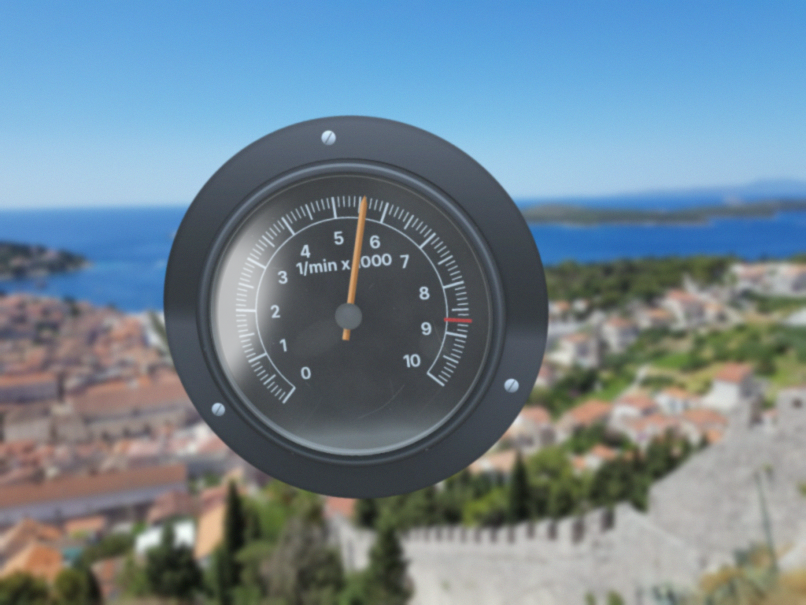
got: 5600 rpm
